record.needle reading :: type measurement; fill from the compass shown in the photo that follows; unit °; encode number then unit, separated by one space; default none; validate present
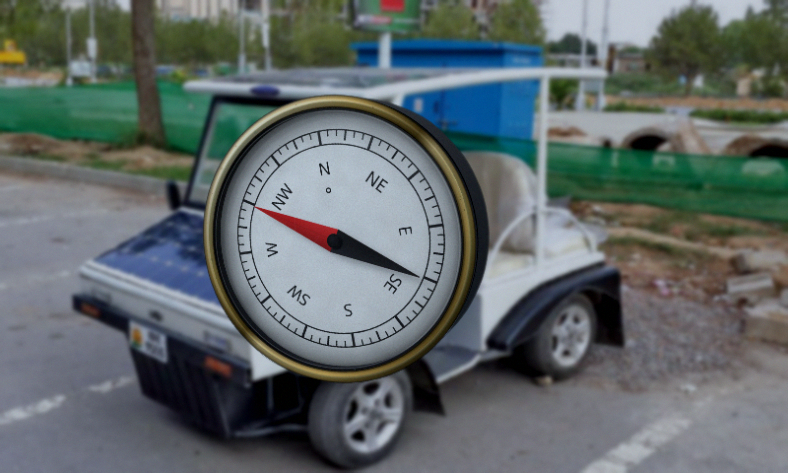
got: 300 °
